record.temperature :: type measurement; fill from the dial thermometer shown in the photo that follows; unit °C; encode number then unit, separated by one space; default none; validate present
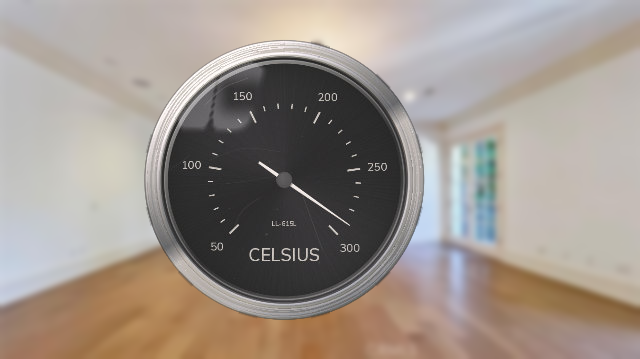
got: 290 °C
